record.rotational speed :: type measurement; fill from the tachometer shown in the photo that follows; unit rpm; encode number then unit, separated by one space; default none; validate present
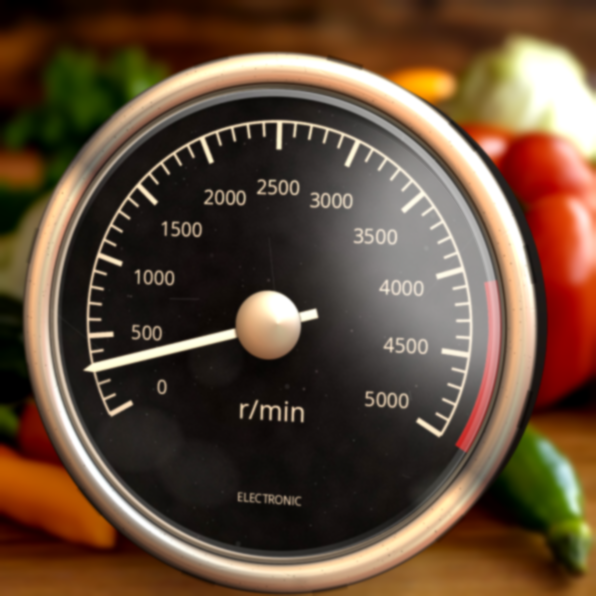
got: 300 rpm
